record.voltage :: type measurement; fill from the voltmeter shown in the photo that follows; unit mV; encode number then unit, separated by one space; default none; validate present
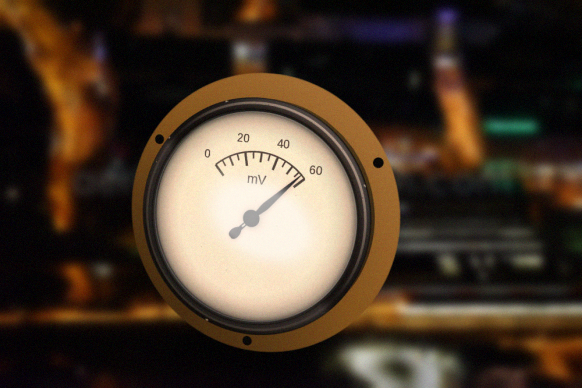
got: 57.5 mV
